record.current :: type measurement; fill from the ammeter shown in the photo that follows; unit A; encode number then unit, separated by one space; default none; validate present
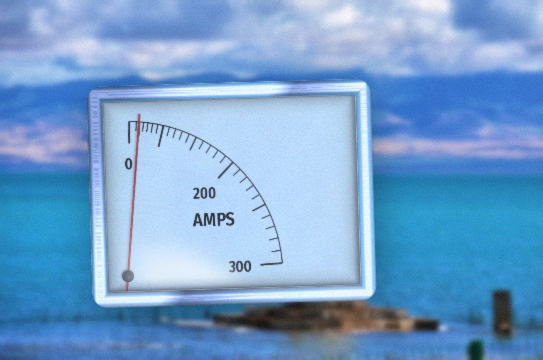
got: 50 A
